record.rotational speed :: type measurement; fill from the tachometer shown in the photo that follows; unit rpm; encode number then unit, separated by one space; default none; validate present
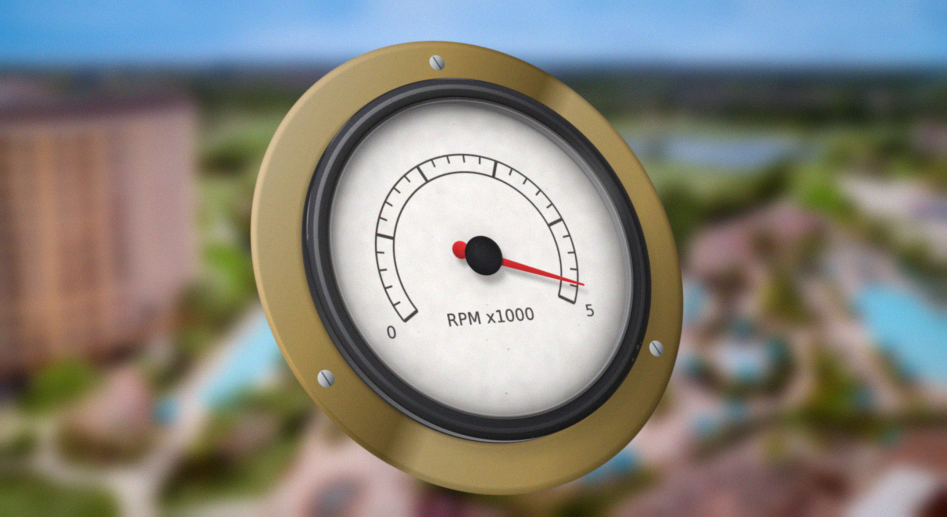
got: 4800 rpm
